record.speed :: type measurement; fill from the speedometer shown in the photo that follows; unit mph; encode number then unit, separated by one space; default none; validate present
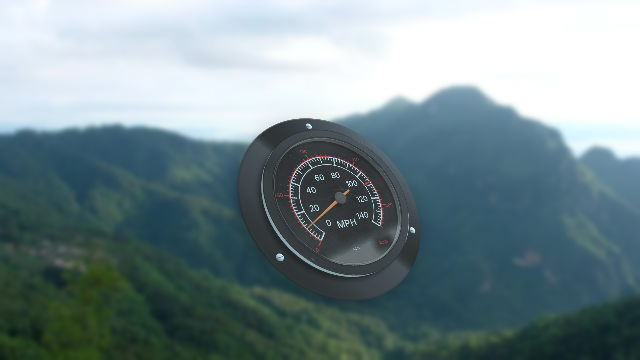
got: 10 mph
